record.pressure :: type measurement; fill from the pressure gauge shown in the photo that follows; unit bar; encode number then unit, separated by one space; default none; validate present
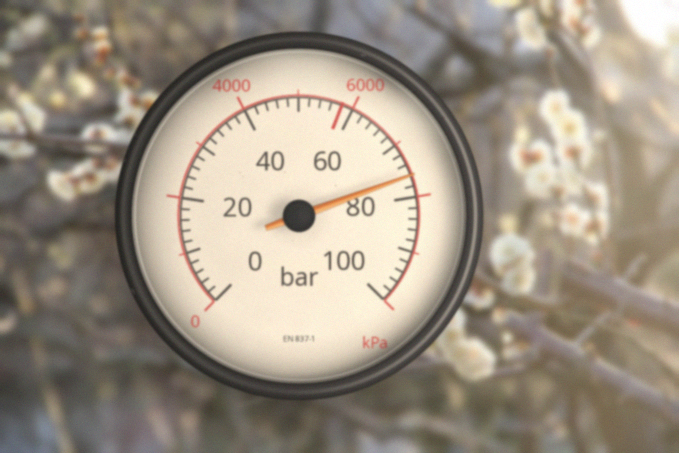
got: 76 bar
